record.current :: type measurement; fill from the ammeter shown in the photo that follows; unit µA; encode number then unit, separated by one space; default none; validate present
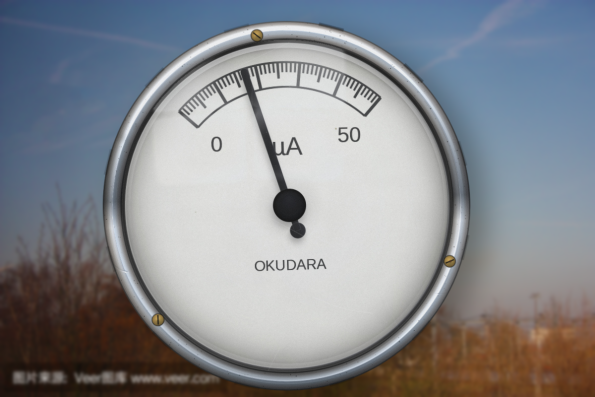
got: 17 µA
